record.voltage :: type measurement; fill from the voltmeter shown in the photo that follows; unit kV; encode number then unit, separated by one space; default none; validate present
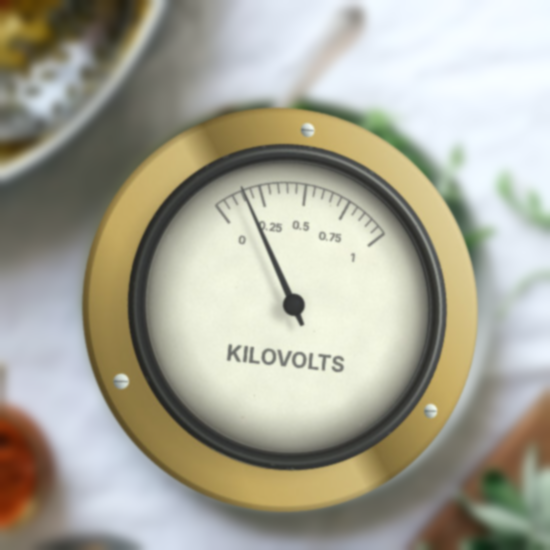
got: 0.15 kV
